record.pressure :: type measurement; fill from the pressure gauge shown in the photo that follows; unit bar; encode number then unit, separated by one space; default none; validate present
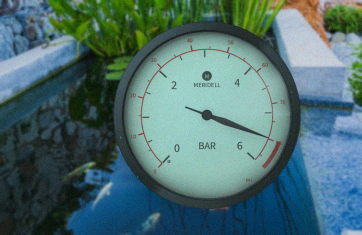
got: 5.5 bar
